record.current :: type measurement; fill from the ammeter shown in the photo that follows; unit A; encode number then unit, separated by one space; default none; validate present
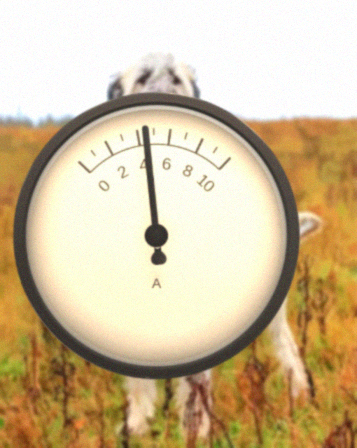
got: 4.5 A
